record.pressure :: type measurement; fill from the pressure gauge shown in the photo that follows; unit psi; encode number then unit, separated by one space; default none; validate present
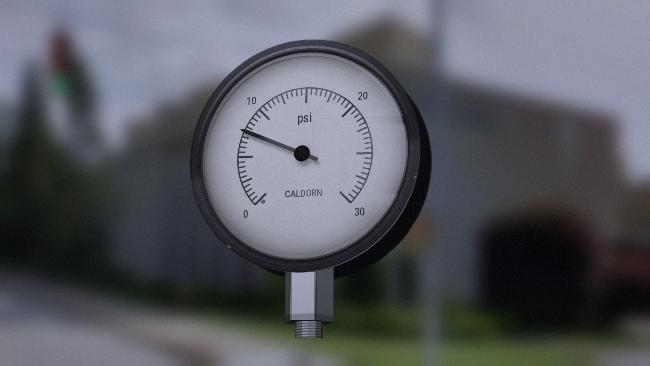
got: 7.5 psi
